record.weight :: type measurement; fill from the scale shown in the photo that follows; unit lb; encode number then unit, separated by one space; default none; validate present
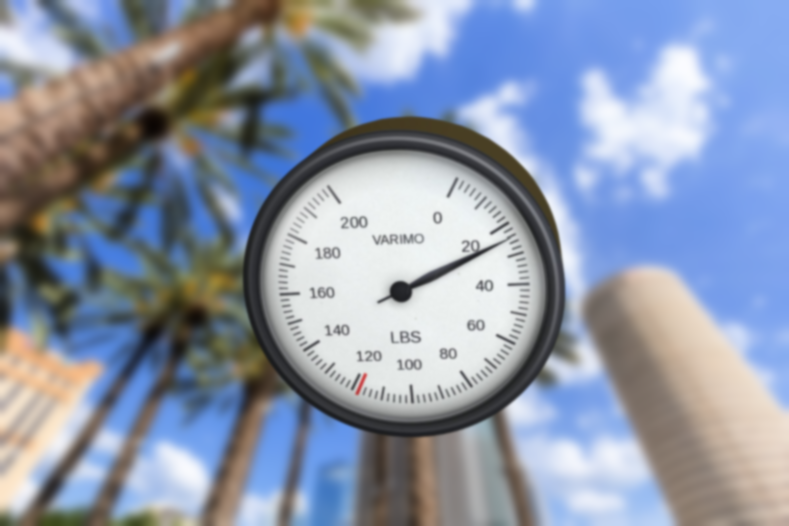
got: 24 lb
